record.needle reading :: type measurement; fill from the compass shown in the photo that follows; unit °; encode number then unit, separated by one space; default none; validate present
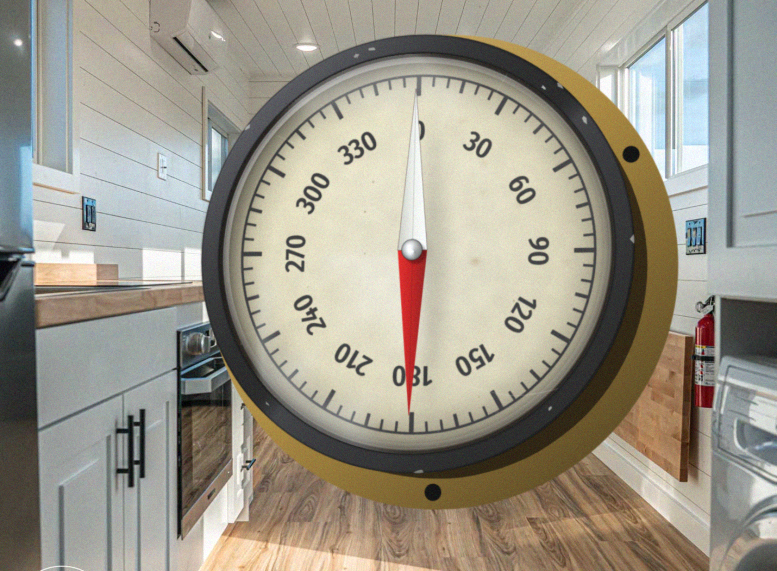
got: 180 °
